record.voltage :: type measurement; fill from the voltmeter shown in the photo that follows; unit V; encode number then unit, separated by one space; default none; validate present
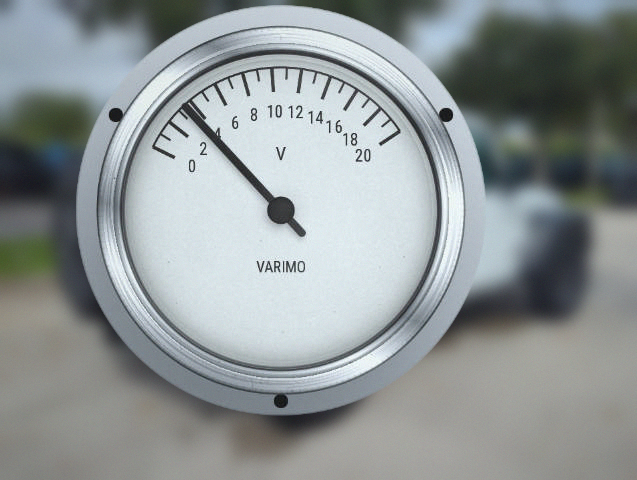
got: 3.5 V
